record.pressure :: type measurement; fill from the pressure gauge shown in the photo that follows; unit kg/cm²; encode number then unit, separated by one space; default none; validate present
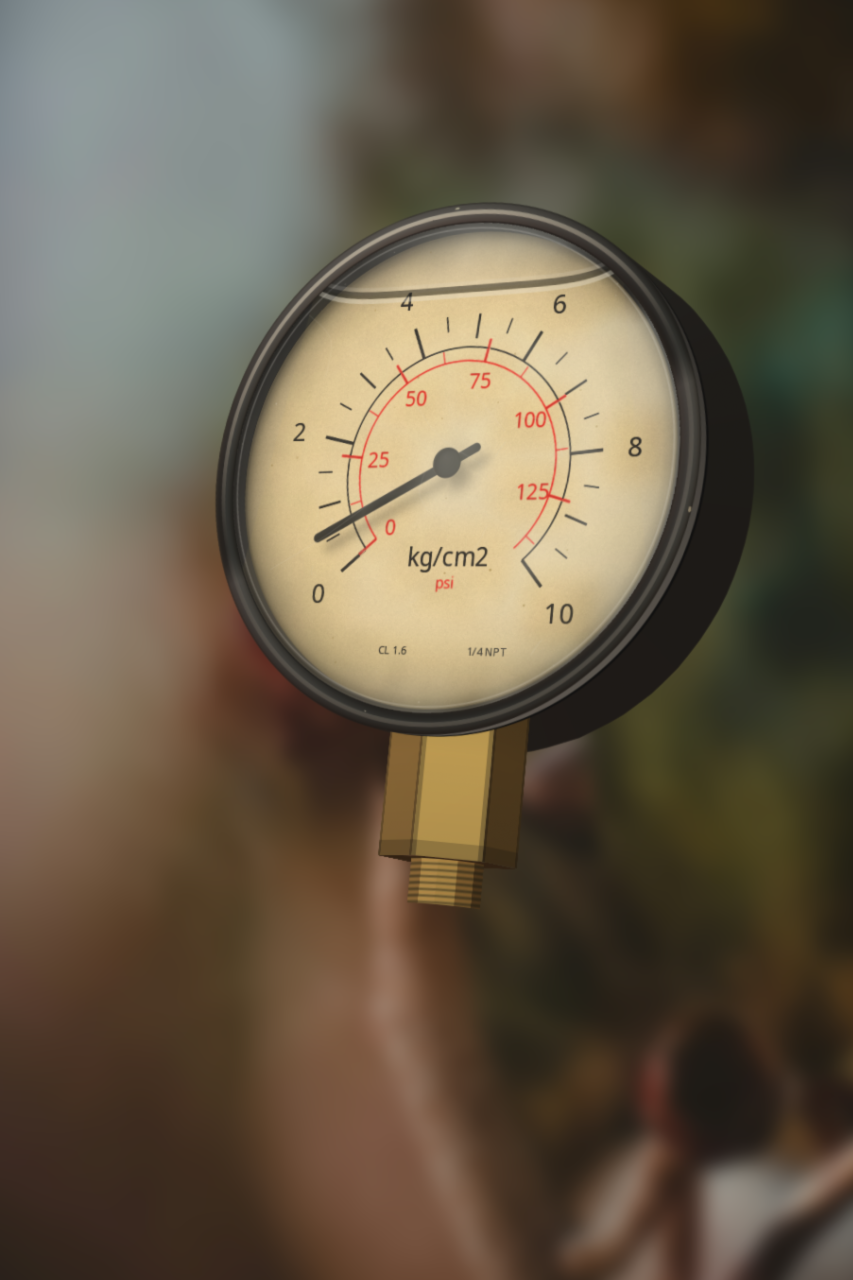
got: 0.5 kg/cm²
